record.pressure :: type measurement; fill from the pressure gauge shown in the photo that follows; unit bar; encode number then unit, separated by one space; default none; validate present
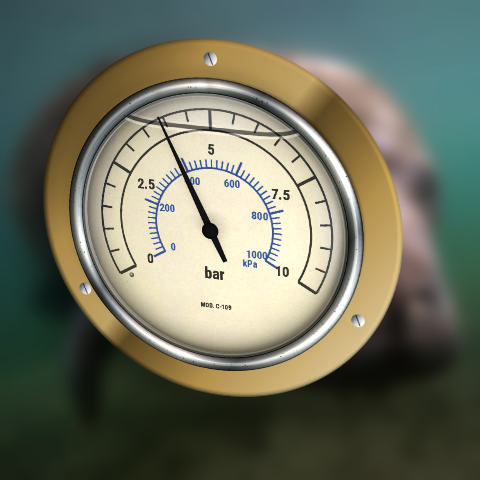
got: 4 bar
